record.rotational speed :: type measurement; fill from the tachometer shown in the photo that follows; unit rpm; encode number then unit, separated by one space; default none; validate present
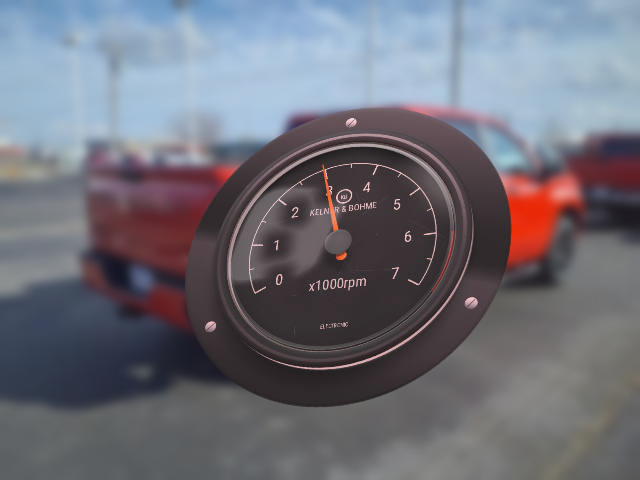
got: 3000 rpm
